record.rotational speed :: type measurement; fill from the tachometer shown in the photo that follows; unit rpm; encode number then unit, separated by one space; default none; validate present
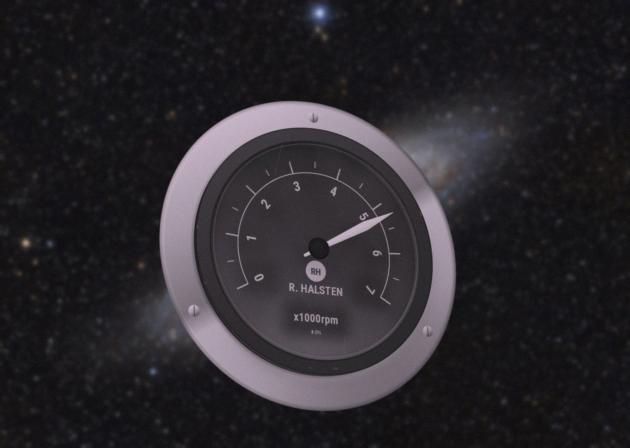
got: 5250 rpm
